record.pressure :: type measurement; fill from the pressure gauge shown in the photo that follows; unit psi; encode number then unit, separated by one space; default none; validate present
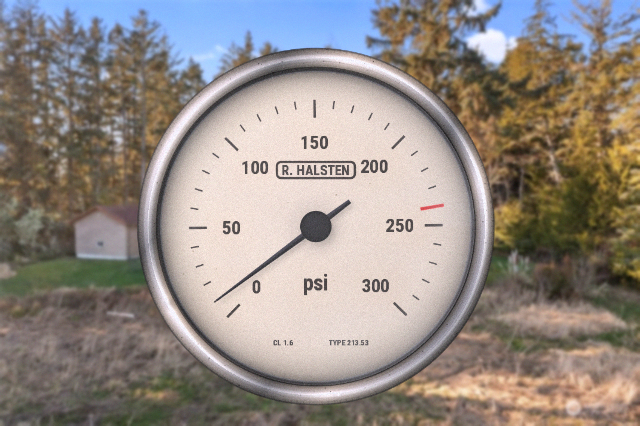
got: 10 psi
